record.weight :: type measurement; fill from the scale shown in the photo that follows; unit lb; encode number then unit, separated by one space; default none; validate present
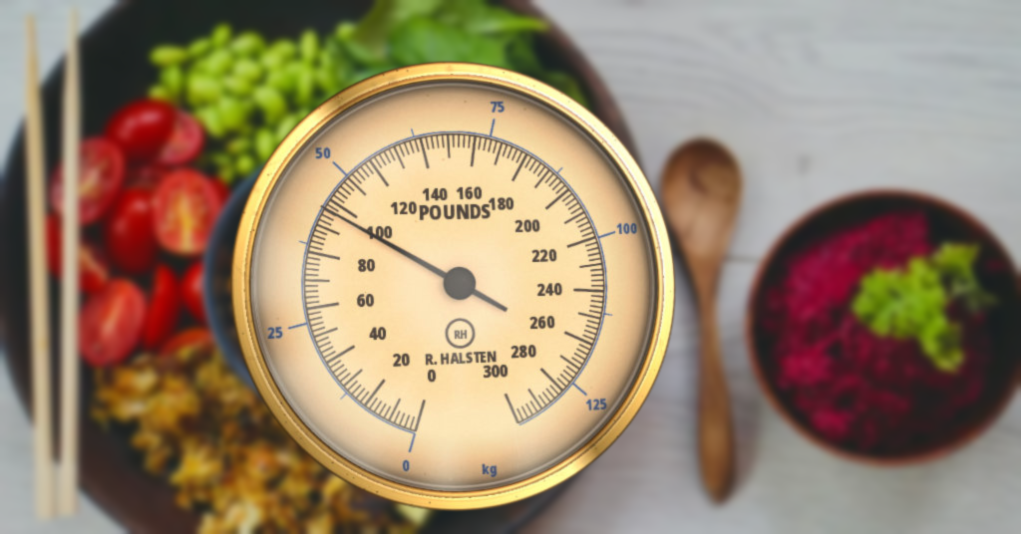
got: 96 lb
